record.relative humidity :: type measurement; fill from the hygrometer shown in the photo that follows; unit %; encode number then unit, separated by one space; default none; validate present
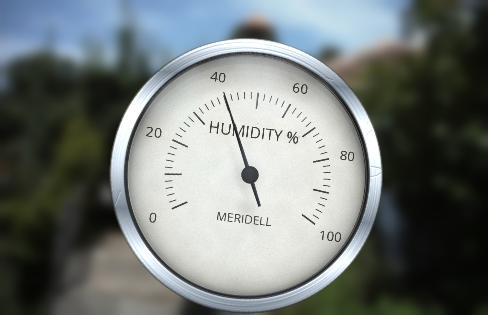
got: 40 %
